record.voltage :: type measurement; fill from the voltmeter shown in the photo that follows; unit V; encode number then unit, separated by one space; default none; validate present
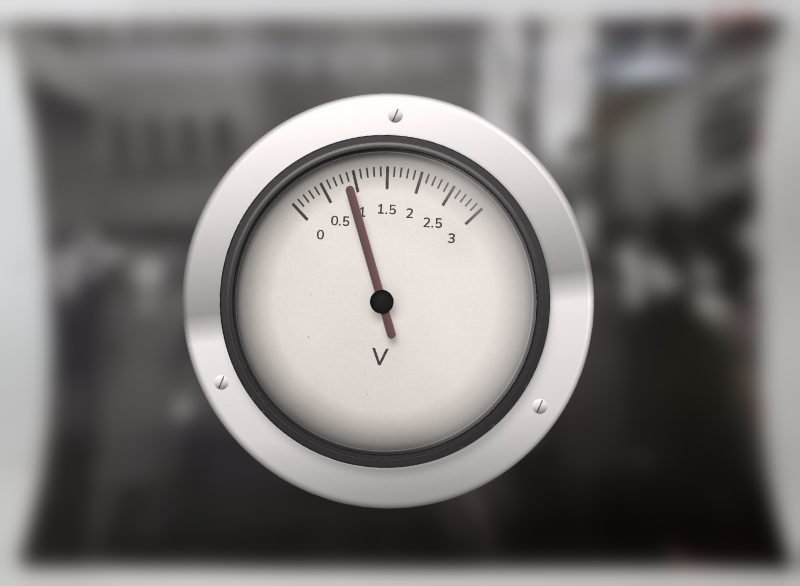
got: 0.9 V
